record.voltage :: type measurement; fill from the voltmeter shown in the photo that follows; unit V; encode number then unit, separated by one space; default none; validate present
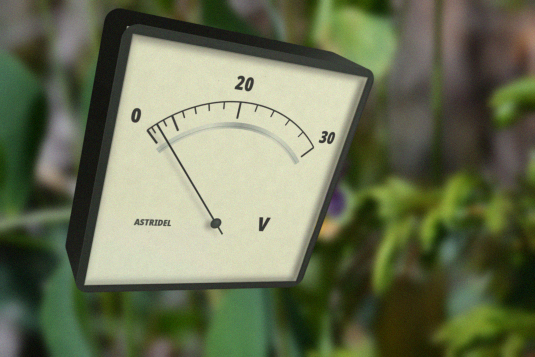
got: 6 V
